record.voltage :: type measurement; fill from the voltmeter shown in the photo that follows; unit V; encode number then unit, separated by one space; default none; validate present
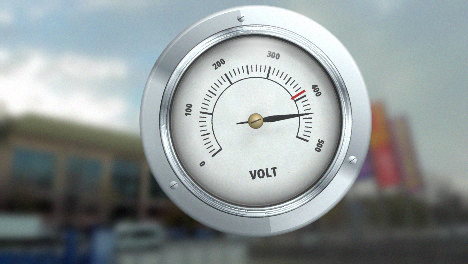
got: 440 V
